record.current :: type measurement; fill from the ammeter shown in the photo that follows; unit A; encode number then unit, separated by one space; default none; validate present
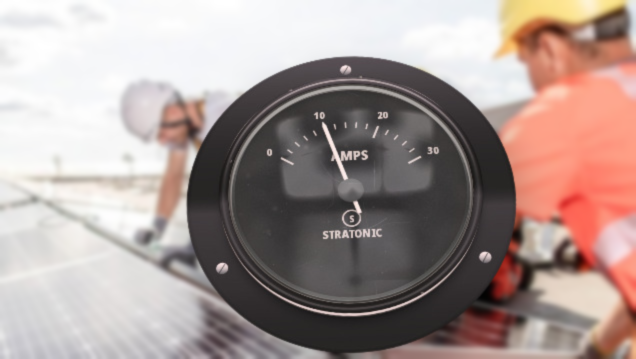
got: 10 A
